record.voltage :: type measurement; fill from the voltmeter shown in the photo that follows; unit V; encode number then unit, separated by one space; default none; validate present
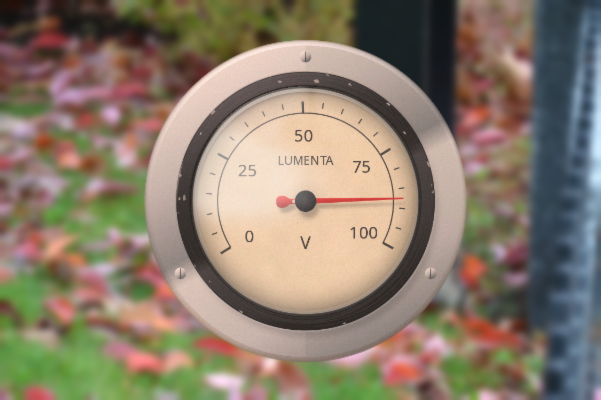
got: 87.5 V
